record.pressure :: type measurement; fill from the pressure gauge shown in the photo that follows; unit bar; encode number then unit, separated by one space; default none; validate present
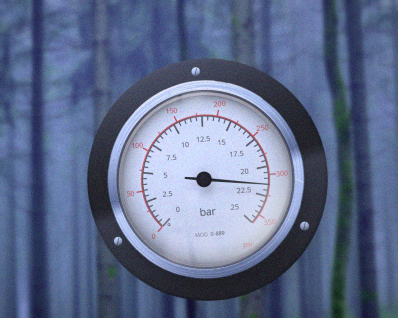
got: 21.5 bar
